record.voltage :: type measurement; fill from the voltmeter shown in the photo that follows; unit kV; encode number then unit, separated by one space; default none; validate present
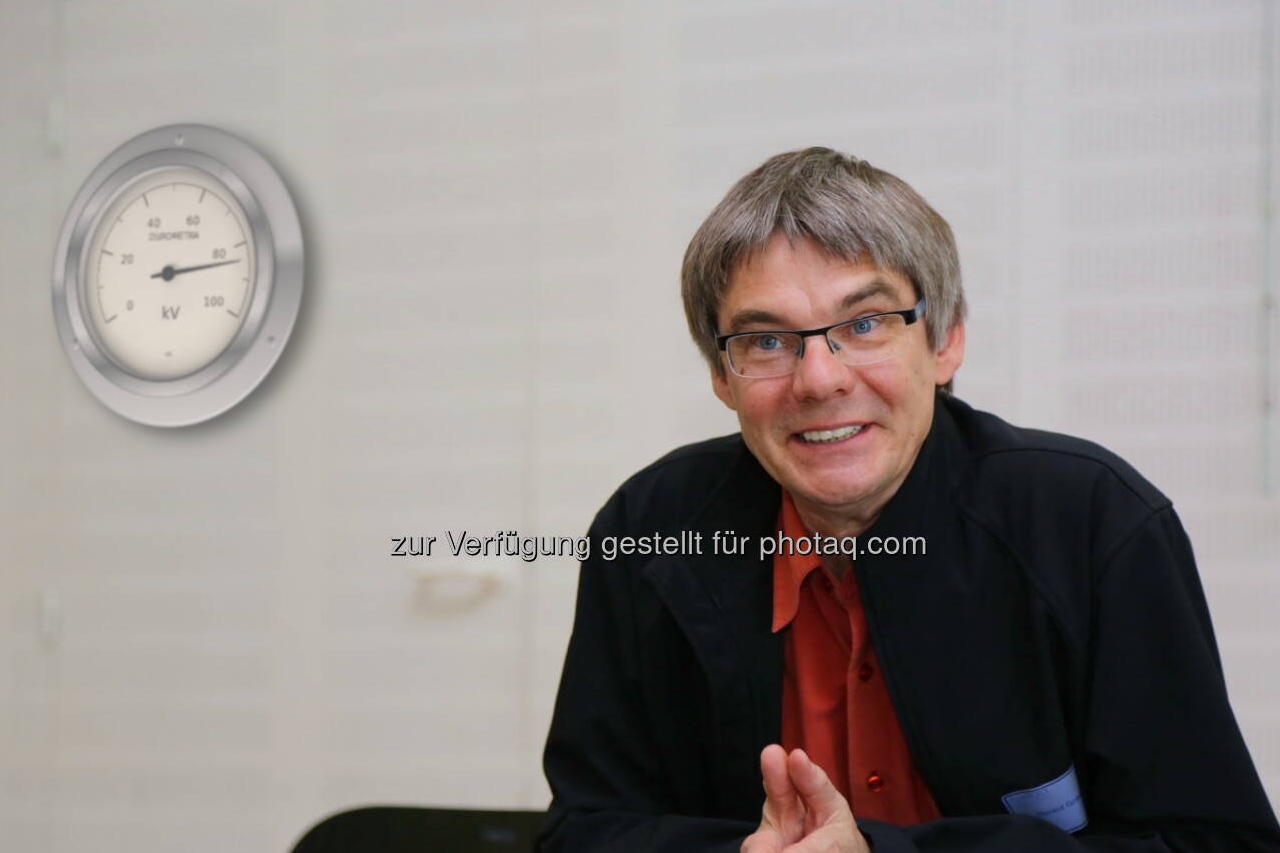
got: 85 kV
